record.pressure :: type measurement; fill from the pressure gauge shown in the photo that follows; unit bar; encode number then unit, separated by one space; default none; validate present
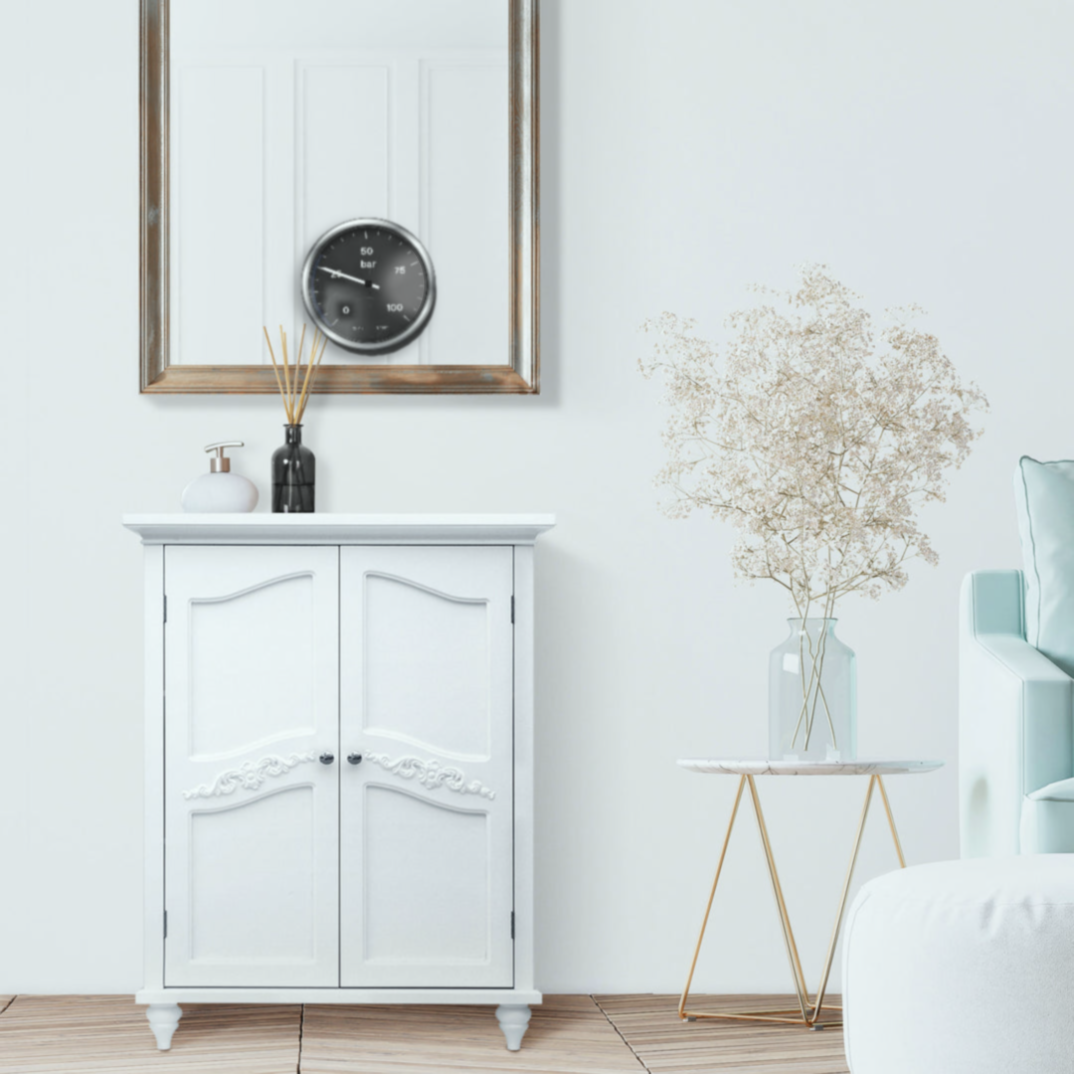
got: 25 bar
